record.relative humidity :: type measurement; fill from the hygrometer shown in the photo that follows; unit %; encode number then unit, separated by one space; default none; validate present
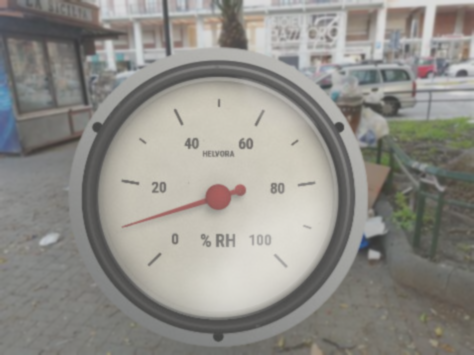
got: 10 %
